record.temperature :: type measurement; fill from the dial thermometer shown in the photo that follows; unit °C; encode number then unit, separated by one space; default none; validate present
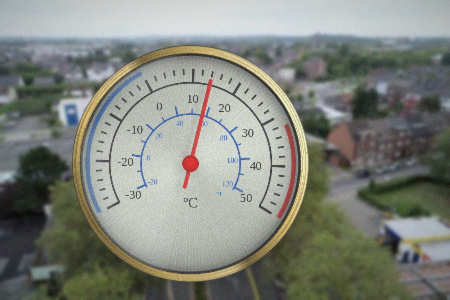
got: 14 °C
